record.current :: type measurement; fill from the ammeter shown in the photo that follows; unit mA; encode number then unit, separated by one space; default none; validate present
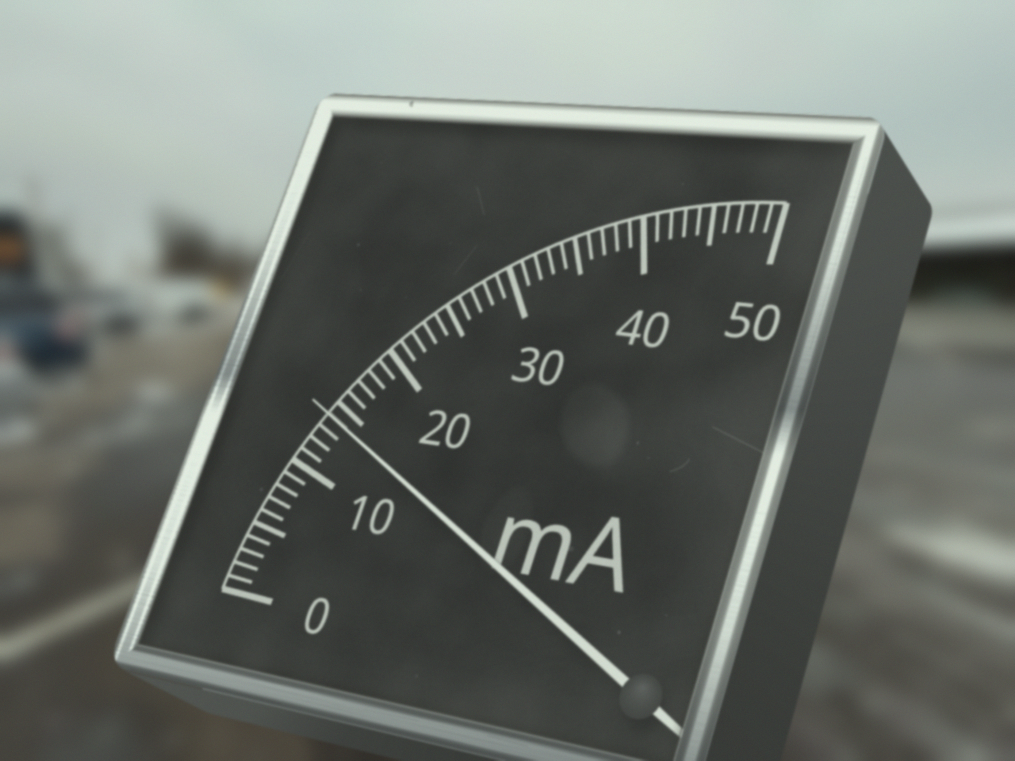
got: 14 mA
